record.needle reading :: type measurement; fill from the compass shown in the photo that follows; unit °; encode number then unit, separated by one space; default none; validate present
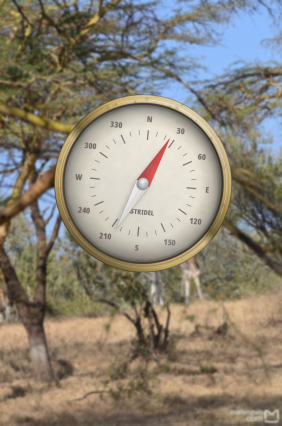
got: 25 °
